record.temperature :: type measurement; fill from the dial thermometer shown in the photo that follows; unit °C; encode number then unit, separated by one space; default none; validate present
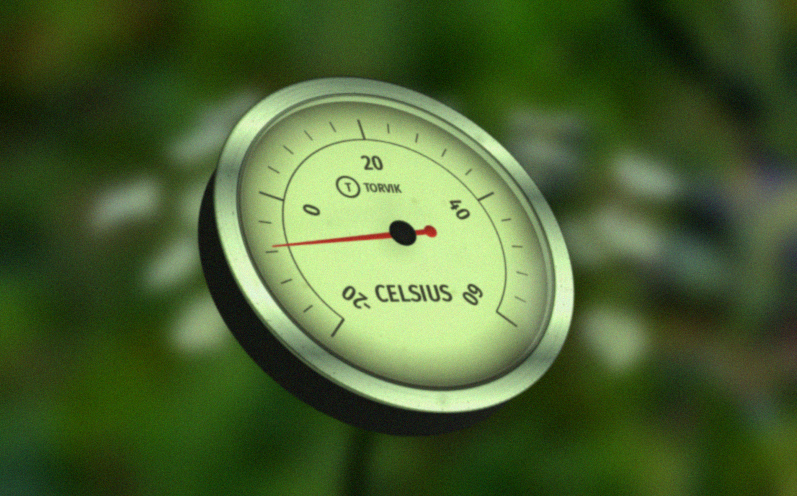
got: -8 °C
